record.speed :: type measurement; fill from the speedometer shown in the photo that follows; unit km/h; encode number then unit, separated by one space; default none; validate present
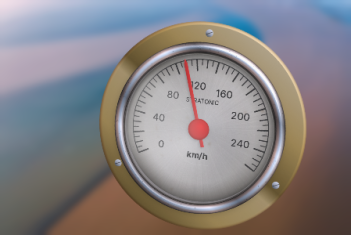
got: 110 km/h
